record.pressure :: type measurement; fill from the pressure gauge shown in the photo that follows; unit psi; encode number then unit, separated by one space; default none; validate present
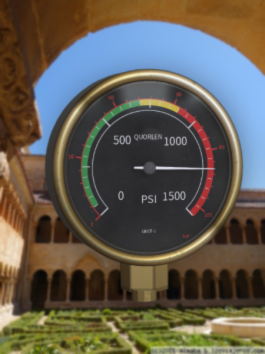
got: 1250 psi
